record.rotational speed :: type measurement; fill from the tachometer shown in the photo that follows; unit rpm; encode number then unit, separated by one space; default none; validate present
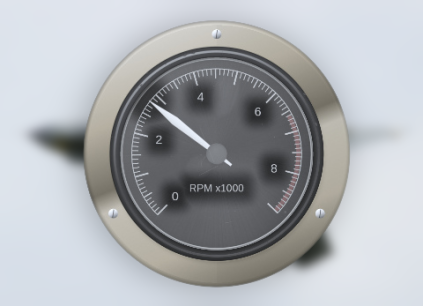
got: 2800 rpm
